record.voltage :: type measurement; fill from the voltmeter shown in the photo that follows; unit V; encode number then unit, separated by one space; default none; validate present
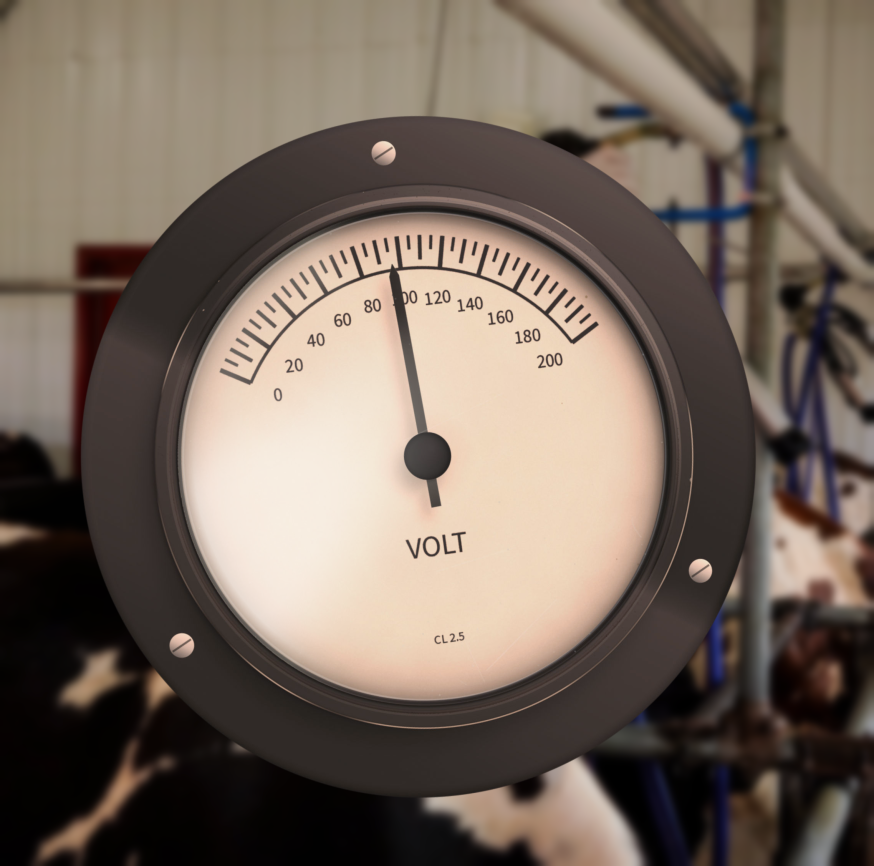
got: 95 V
